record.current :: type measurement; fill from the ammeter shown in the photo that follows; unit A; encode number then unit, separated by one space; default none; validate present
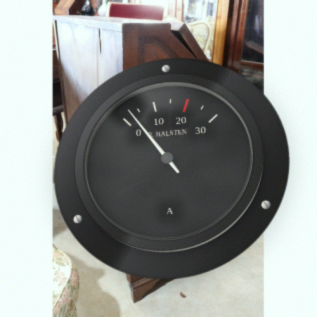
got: 2.5 A
